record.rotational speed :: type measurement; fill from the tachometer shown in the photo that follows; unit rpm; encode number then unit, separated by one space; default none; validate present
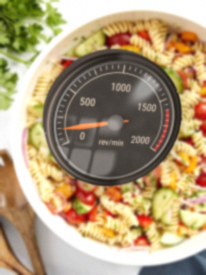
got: 150 rpm
